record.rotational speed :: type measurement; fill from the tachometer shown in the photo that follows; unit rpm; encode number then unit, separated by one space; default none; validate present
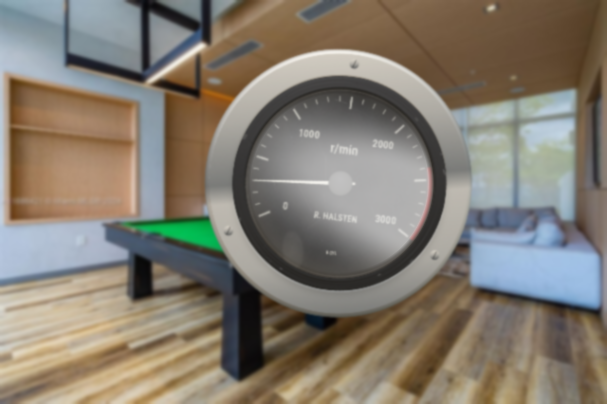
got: 300 rpm
